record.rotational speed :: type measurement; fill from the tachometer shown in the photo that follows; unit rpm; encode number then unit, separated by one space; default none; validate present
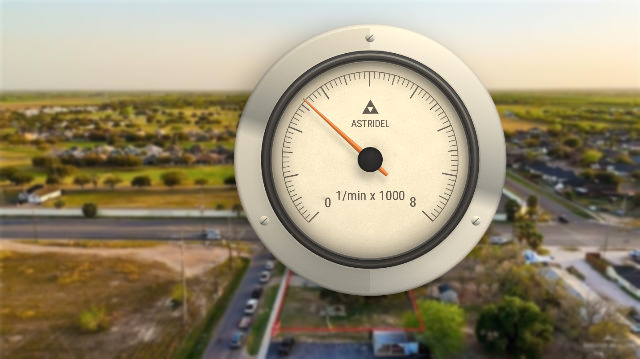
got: 2600 rpm
